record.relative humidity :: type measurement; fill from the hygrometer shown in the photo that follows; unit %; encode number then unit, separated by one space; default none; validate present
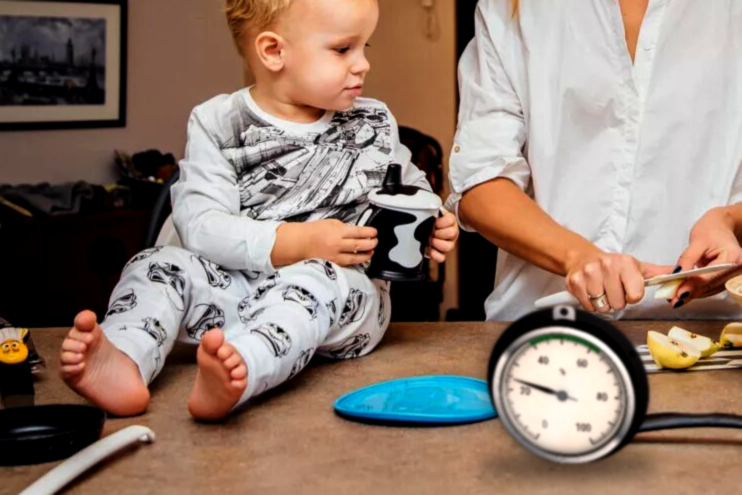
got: 25 %
